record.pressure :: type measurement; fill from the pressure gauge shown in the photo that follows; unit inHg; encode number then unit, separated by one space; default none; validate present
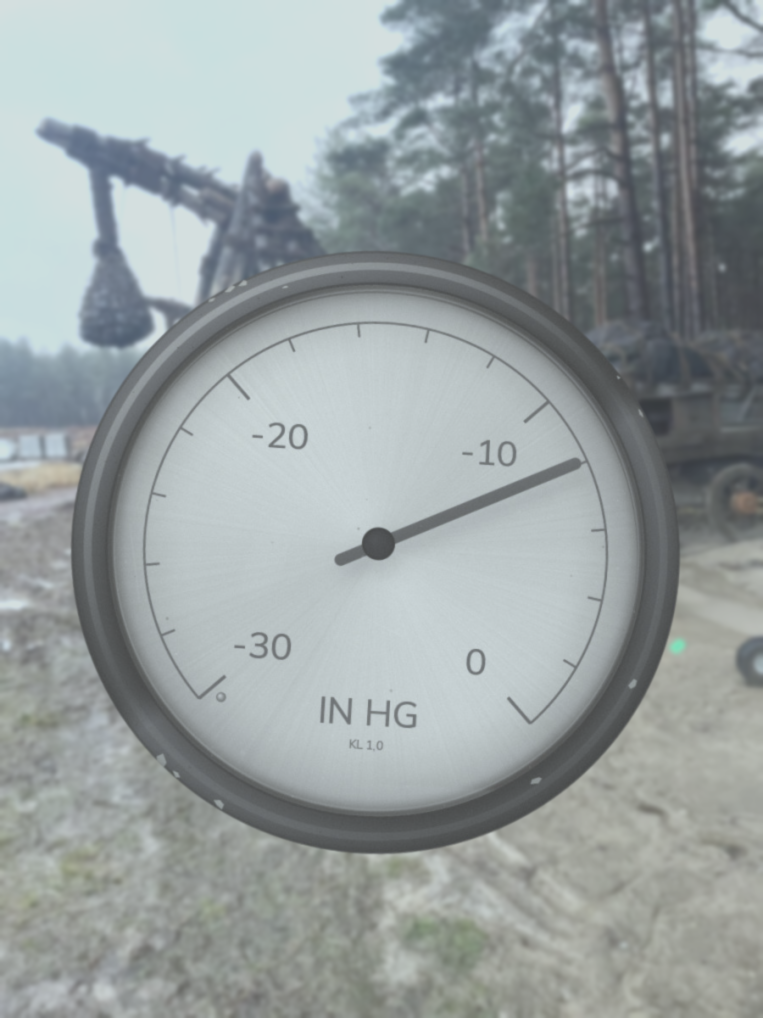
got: -8 inHg
